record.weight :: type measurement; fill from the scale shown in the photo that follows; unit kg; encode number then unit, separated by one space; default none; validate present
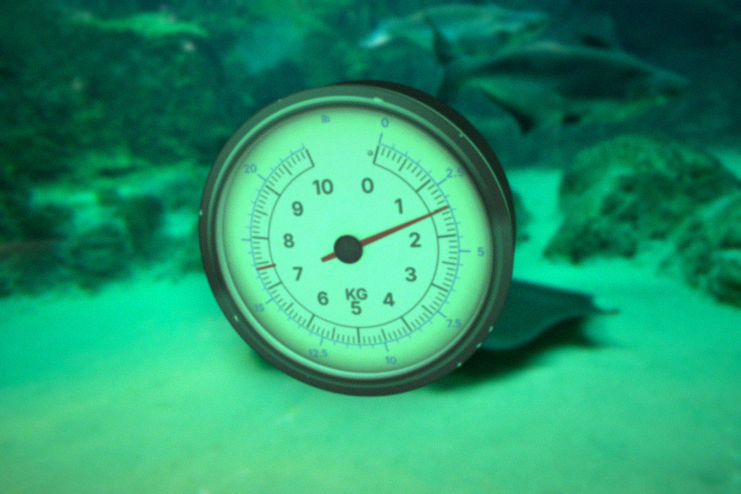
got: 1.5 kg
